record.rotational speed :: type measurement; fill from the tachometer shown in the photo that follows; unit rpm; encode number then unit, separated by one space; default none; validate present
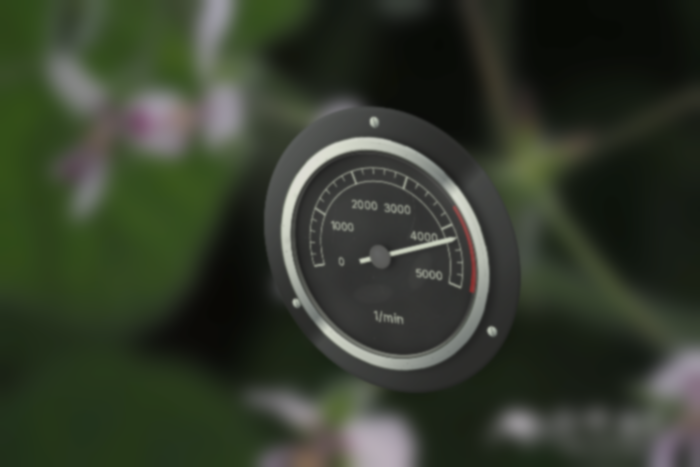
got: 4200 rpm
